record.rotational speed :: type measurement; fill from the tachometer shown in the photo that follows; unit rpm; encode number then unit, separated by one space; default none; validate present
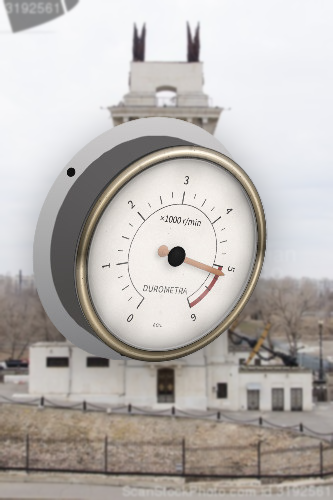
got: 5125 rpm
